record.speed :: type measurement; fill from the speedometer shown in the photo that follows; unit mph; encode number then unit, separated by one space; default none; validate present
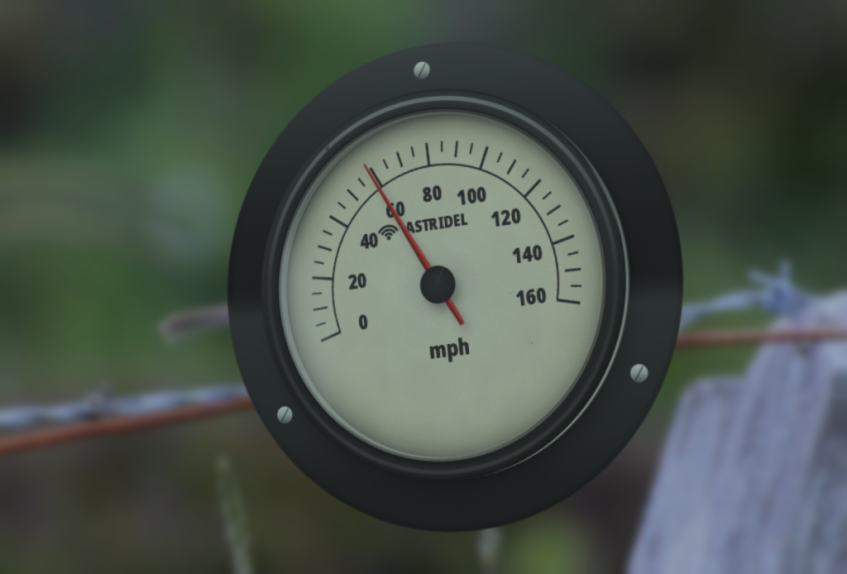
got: 60 mph
